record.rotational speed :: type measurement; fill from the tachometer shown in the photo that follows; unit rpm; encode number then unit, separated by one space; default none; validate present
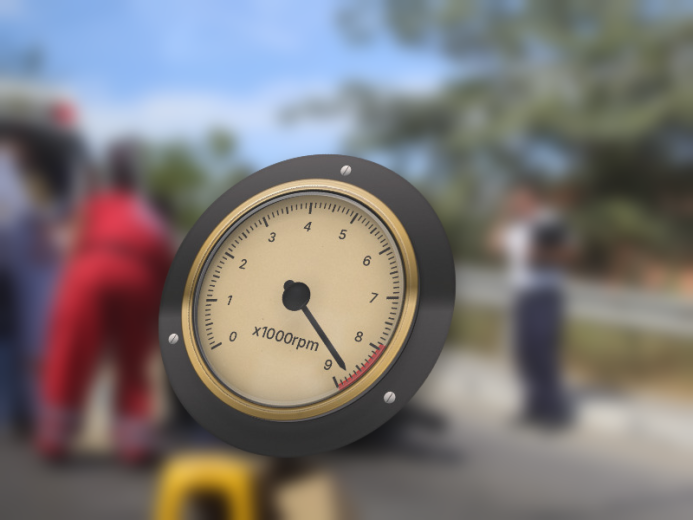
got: 8700 rpm
